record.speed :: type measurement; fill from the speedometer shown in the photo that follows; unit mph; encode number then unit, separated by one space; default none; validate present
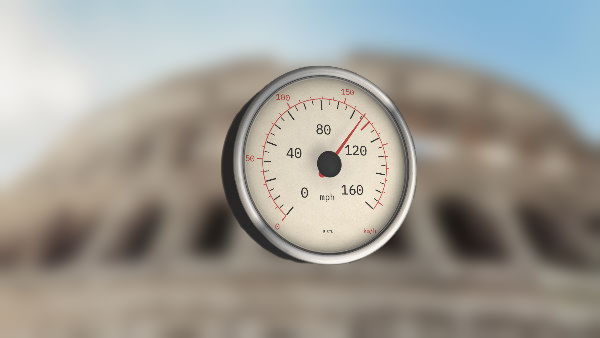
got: 105 mph
